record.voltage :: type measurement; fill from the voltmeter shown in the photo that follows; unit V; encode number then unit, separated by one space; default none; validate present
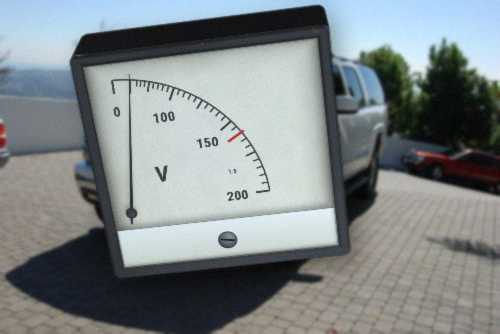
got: 50 V
